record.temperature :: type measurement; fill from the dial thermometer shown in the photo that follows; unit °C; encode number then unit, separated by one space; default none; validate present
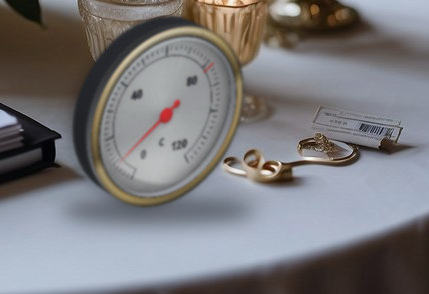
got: 10 °C
